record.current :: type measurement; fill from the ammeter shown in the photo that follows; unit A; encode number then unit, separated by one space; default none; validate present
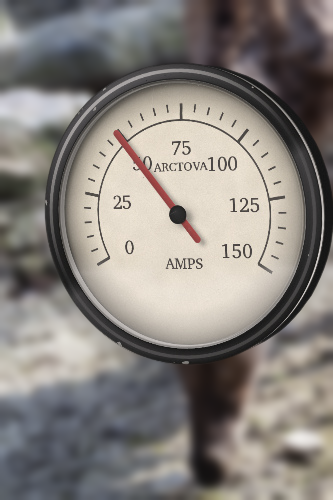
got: 50 A
